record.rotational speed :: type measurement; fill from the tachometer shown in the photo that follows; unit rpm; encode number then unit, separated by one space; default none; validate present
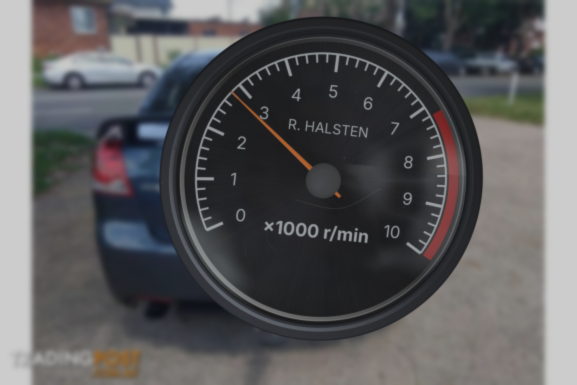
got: 2800 rpm
